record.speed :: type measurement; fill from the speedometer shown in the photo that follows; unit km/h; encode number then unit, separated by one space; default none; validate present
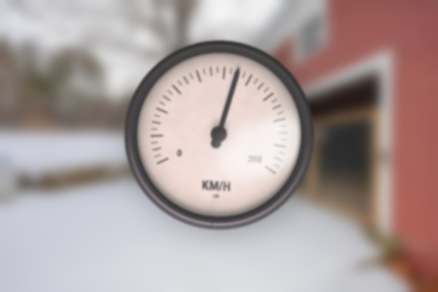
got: 110 km/h
